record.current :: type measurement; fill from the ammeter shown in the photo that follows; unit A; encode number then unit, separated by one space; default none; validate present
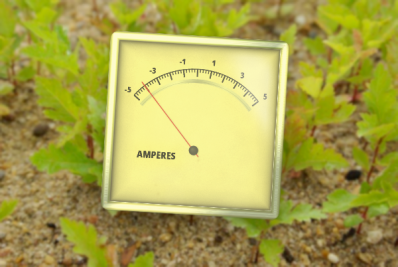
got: -4 A
